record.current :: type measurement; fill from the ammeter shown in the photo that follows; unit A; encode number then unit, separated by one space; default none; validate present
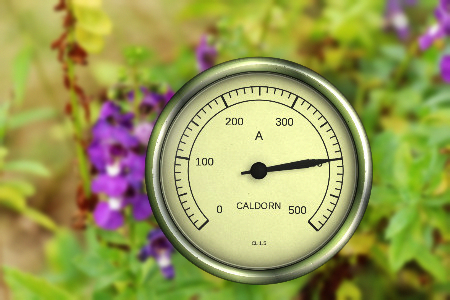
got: 400 A
